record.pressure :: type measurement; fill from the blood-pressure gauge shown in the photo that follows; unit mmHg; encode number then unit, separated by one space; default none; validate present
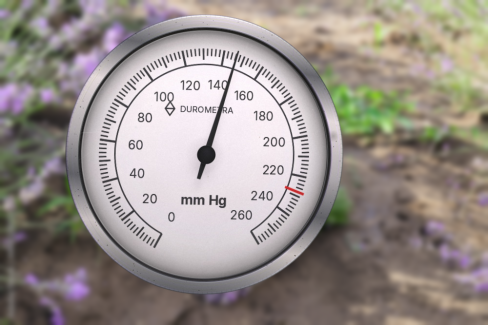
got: 146 mmHg
